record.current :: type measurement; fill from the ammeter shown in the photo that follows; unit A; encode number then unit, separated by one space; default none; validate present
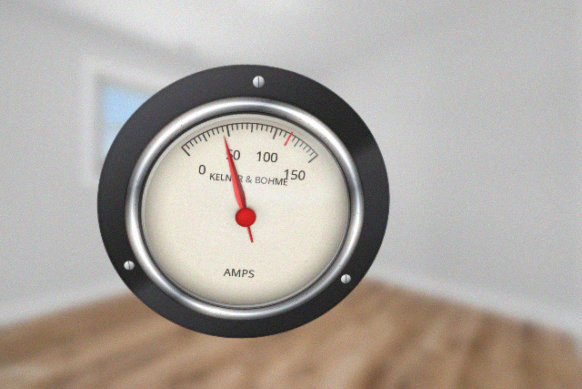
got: 45 A
